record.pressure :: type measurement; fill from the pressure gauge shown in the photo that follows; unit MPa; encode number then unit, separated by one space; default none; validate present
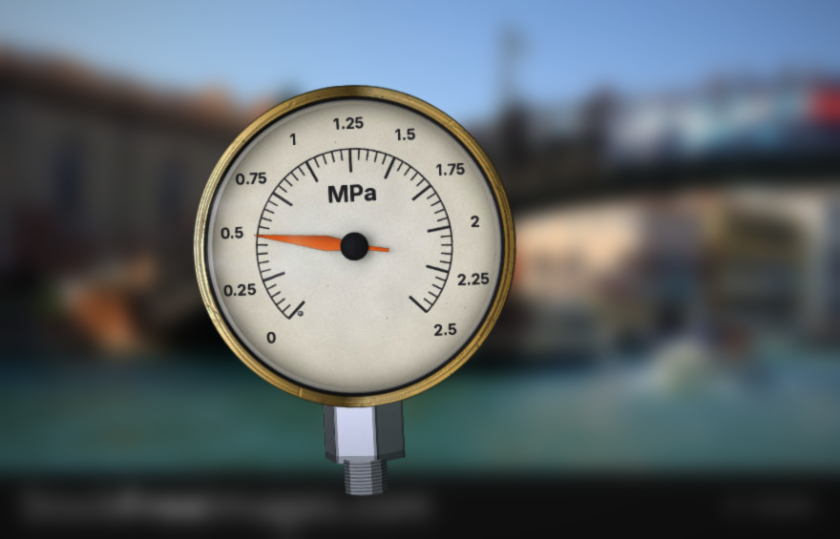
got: 0.5 MPa
